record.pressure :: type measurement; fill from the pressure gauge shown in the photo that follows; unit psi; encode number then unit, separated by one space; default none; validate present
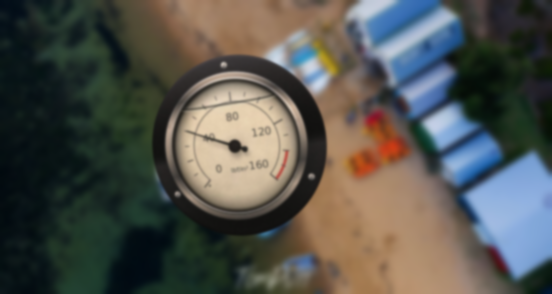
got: 40 psi
